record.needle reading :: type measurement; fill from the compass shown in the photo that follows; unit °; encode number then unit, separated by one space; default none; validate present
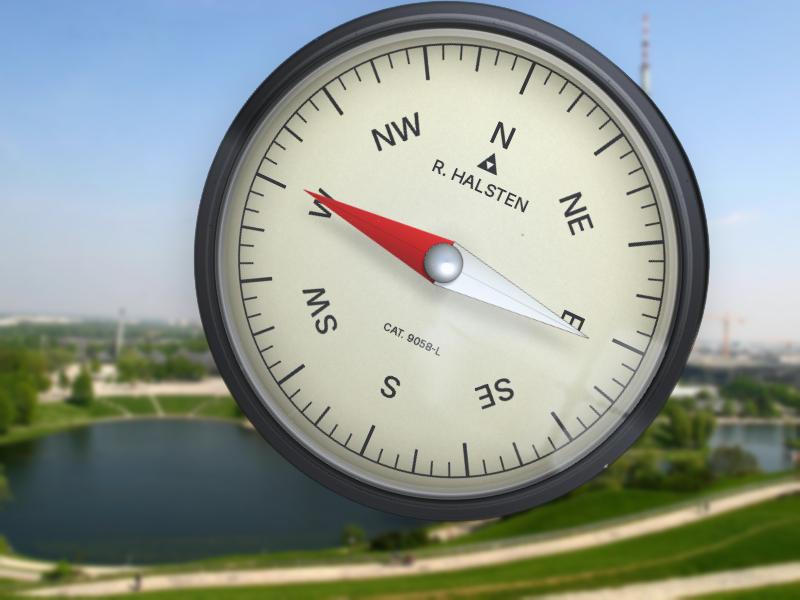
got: 272.5 °
